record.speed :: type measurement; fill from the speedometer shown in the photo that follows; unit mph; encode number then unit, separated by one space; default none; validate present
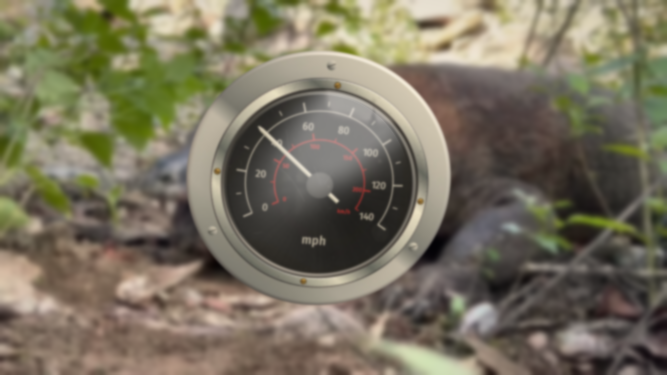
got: 40 mph
